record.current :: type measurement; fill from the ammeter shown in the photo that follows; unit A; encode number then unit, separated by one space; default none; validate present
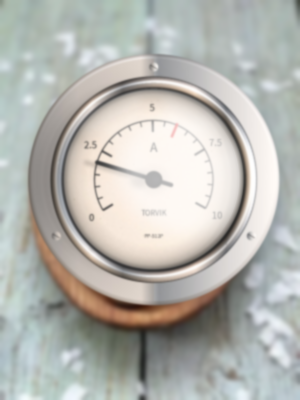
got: 2 A
